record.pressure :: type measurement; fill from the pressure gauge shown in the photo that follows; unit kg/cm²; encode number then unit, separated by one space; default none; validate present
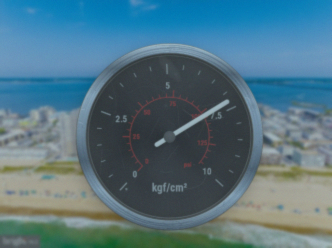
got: 7.25 kg/cm²
